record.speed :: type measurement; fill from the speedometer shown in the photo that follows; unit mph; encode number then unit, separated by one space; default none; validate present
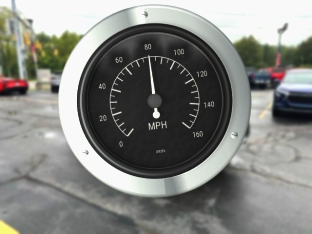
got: 80 mph
